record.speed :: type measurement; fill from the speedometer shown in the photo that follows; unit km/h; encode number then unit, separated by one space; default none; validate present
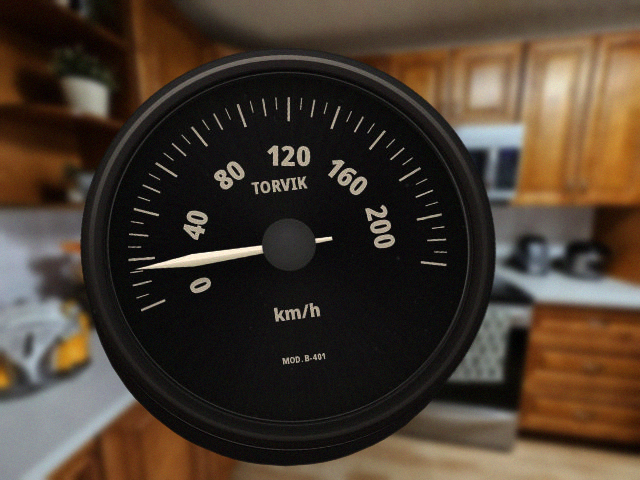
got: 15 km/h
